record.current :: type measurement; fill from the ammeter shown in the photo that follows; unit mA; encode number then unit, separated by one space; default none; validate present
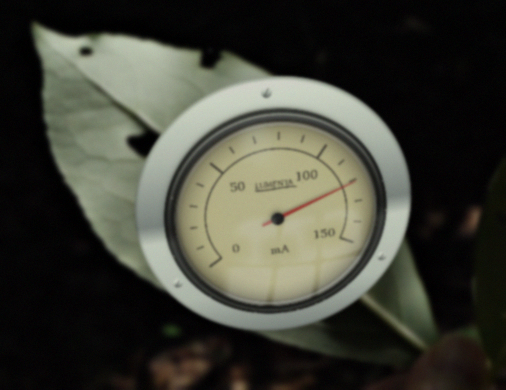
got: 120 mA
